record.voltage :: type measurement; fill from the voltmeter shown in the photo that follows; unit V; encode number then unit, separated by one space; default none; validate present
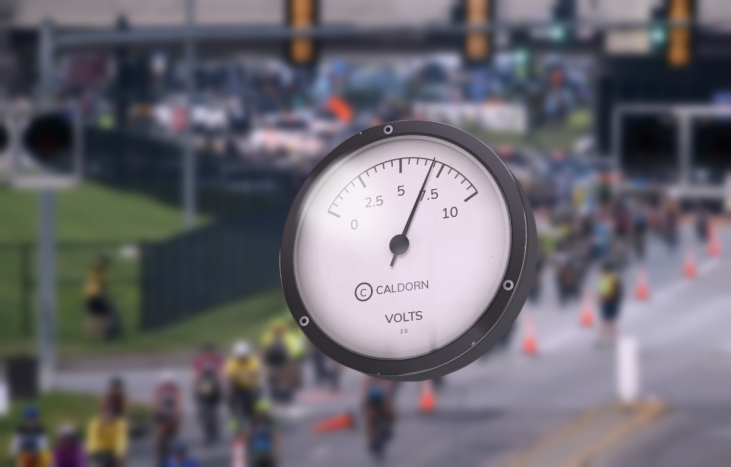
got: 7 V
